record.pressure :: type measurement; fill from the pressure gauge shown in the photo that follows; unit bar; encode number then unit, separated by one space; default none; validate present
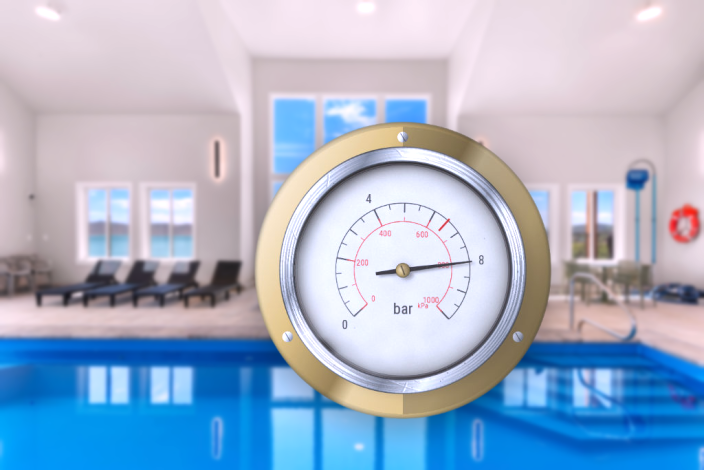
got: 8 bar
